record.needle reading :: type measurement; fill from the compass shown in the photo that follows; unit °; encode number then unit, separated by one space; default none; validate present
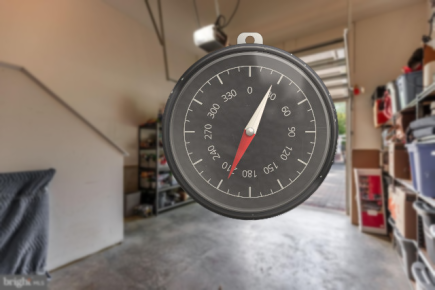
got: 205 °
